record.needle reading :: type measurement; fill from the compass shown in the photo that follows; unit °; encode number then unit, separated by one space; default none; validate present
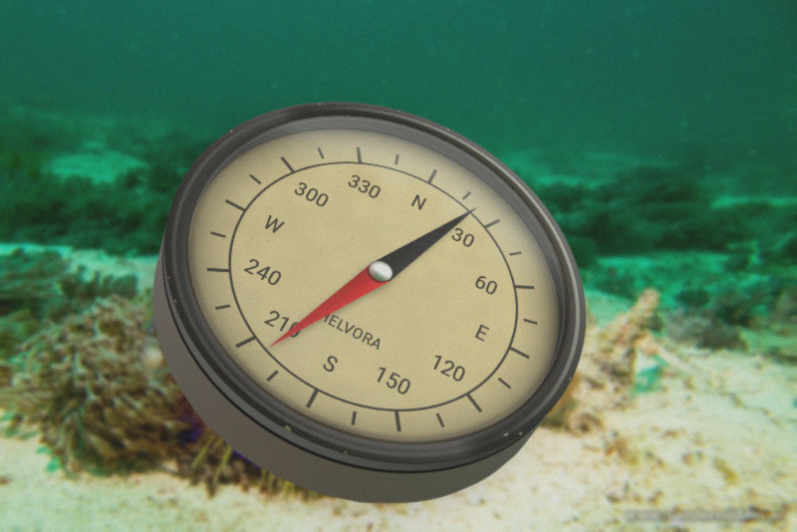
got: 202.5 °
